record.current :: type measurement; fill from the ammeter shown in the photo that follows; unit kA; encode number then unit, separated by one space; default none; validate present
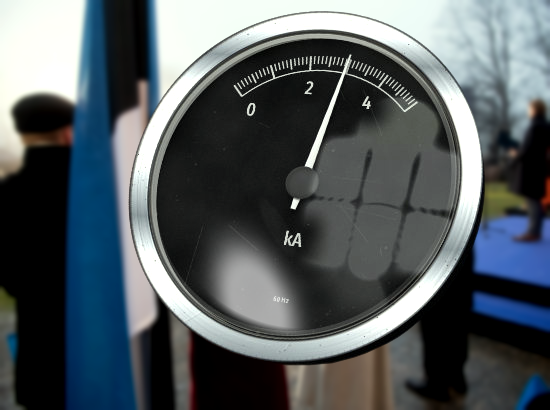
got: 3 kA
